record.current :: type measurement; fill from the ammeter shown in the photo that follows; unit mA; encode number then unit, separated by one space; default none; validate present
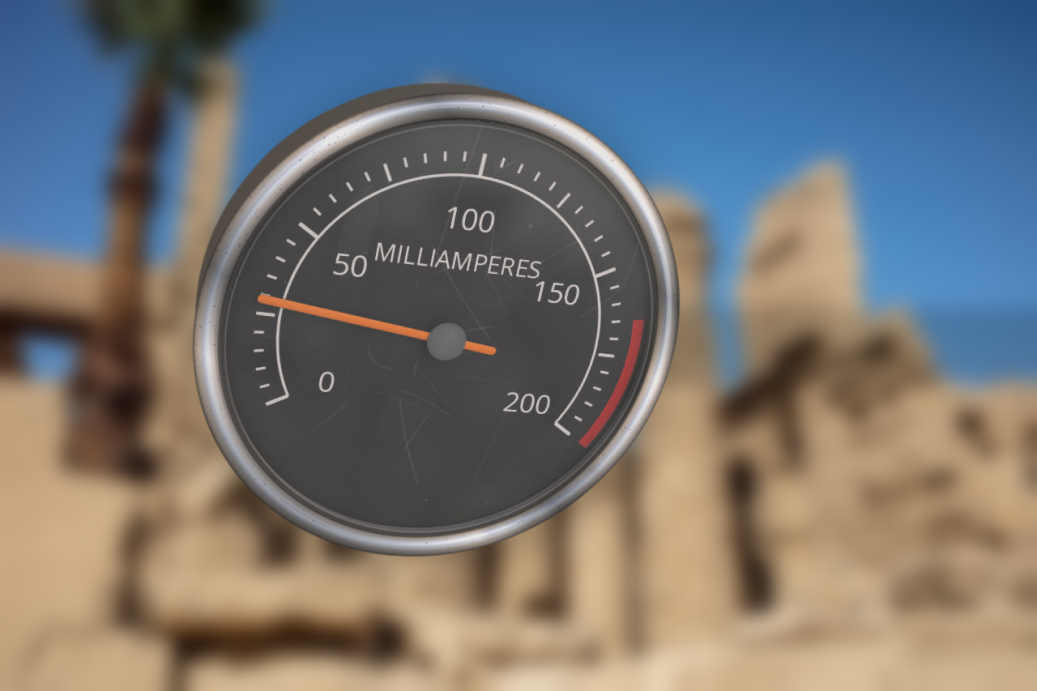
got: 30 mA
